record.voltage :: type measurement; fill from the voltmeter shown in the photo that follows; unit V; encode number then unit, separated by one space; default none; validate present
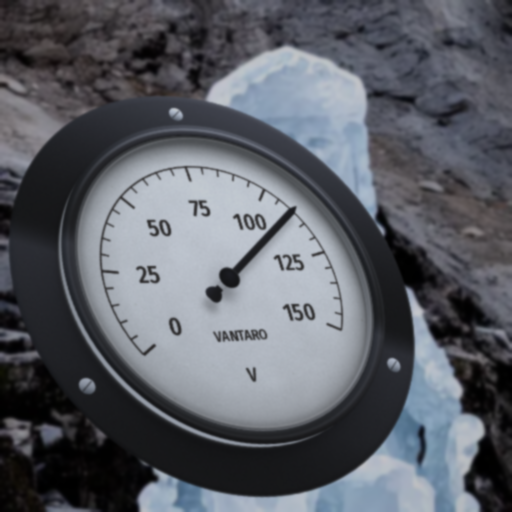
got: 110 V
